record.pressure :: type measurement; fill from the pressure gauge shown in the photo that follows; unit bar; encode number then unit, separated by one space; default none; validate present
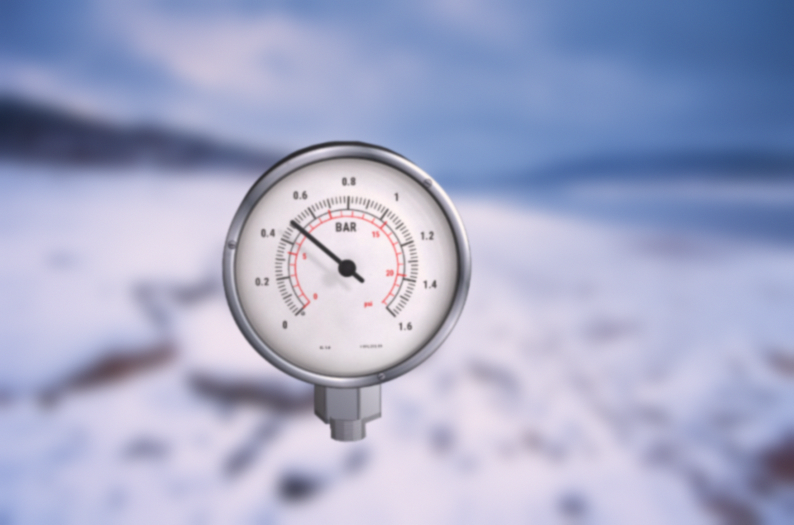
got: 0.5 bar
